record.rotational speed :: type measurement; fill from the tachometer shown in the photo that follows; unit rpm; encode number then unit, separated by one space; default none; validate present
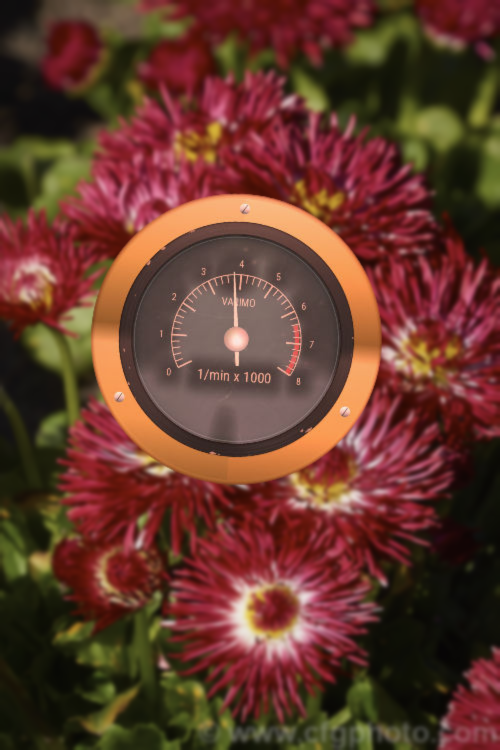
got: 3800 rpm
